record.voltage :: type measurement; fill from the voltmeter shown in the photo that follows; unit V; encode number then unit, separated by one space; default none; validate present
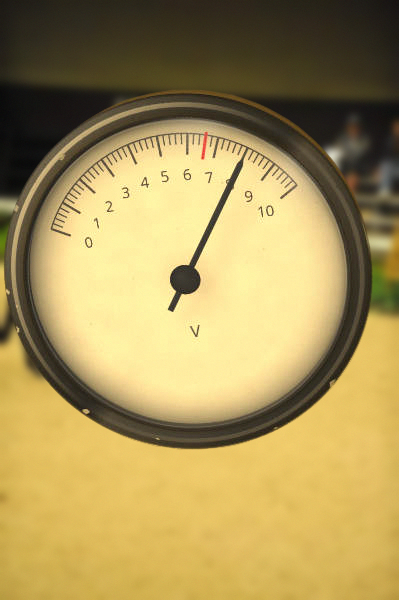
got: 8 V
